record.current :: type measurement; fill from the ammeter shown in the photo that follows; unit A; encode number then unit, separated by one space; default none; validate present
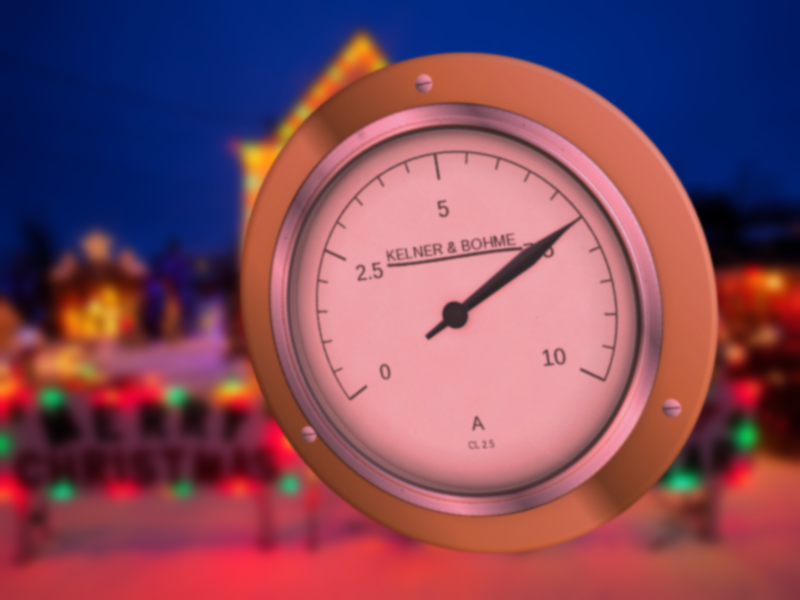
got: 7.5 A
